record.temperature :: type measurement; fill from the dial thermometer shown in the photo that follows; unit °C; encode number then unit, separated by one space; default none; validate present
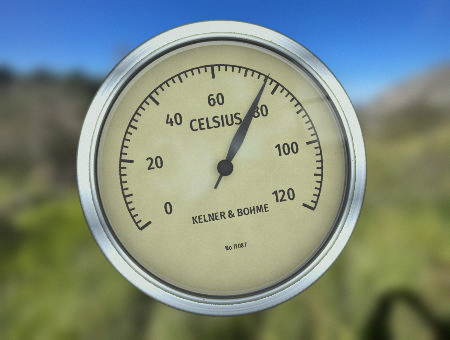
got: 76 °C
